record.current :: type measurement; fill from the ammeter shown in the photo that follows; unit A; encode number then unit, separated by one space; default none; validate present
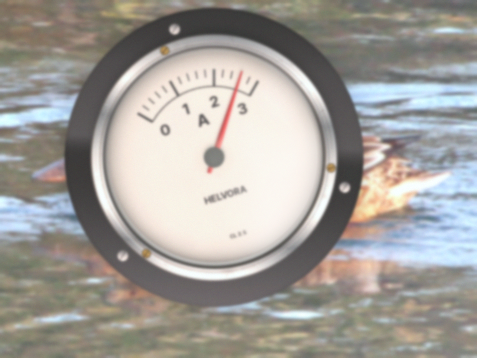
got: 2.6 A
